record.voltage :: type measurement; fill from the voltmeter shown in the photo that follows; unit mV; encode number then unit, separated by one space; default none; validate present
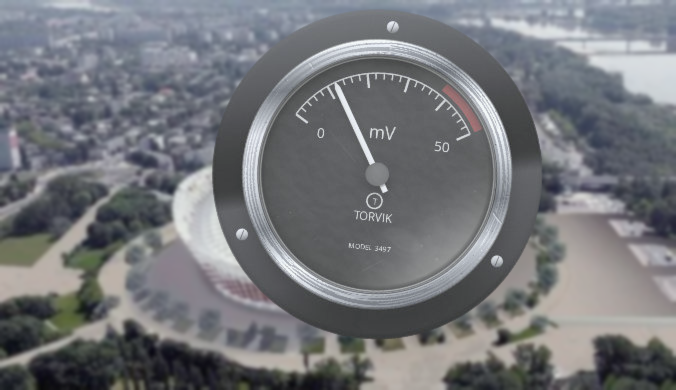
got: 12 mV
